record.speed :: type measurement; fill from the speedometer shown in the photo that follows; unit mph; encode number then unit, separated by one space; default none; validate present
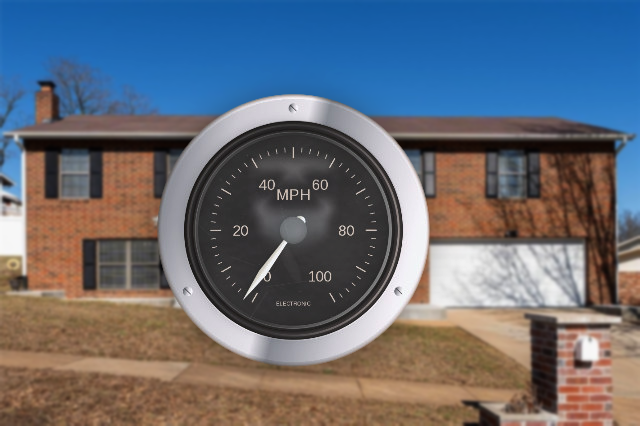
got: 2 mph
